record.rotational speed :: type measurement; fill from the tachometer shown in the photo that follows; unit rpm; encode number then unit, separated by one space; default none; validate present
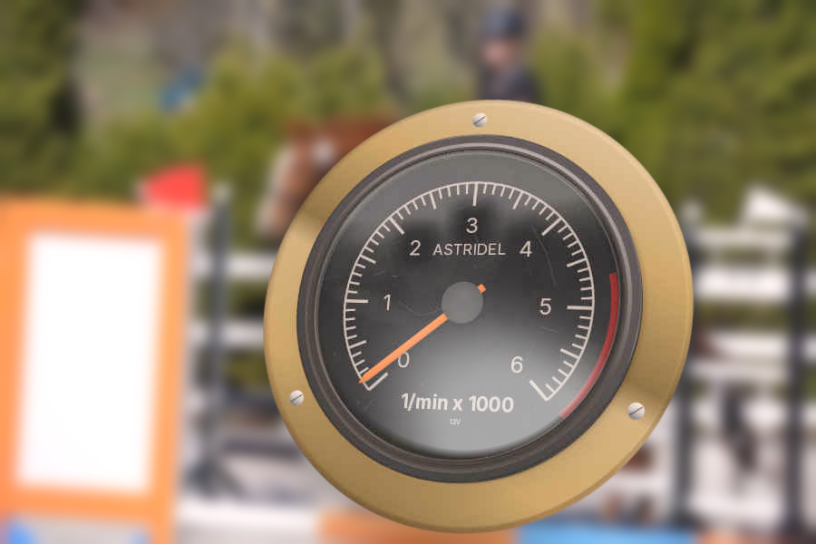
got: 100 rpm
